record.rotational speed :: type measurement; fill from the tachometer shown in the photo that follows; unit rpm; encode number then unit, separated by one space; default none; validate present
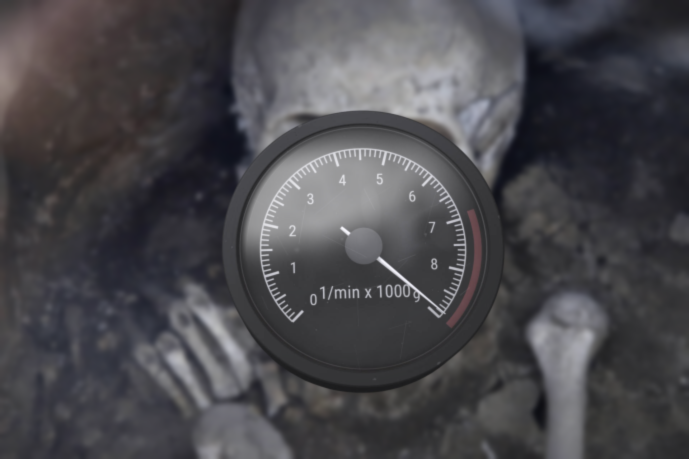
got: 8900 rpm
